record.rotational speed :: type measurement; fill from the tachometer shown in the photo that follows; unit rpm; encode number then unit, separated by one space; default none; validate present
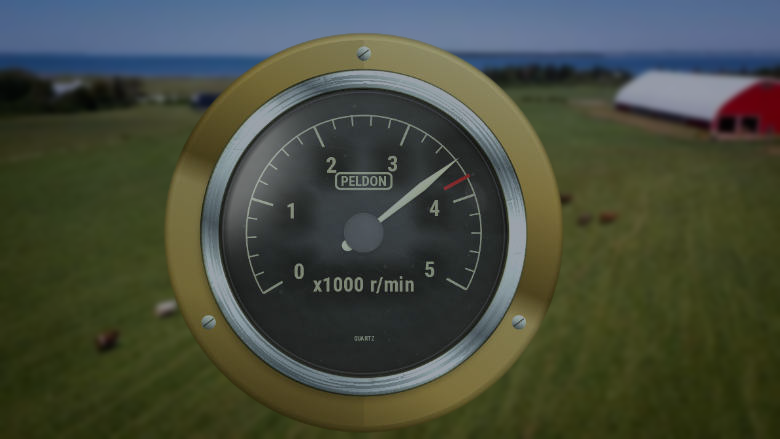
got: 3600 rpm
